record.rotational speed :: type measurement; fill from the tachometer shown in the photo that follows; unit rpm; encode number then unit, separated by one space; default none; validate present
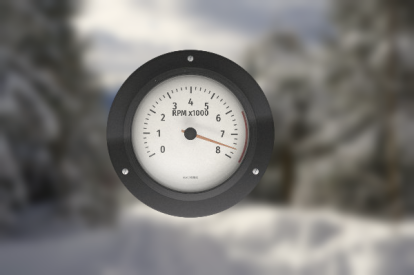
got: 7600 rpm
